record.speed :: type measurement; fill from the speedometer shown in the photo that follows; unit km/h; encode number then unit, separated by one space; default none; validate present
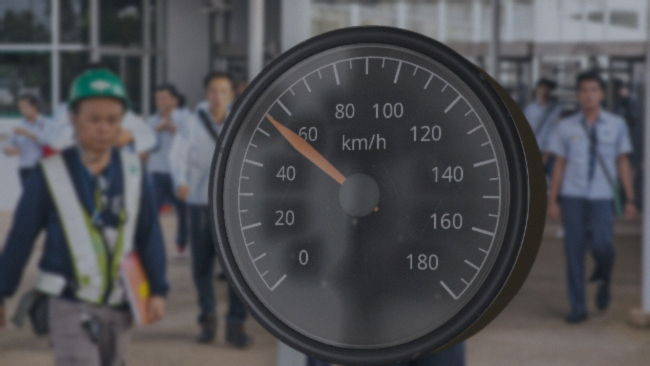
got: 55 km/h
